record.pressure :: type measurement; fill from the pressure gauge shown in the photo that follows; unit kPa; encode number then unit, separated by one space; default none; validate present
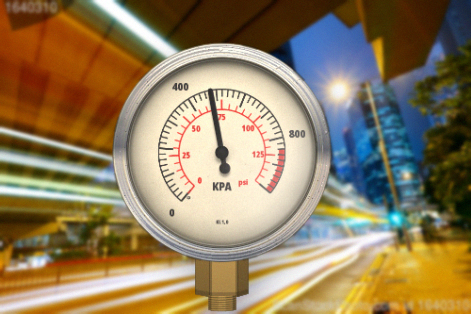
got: 480 kPa
